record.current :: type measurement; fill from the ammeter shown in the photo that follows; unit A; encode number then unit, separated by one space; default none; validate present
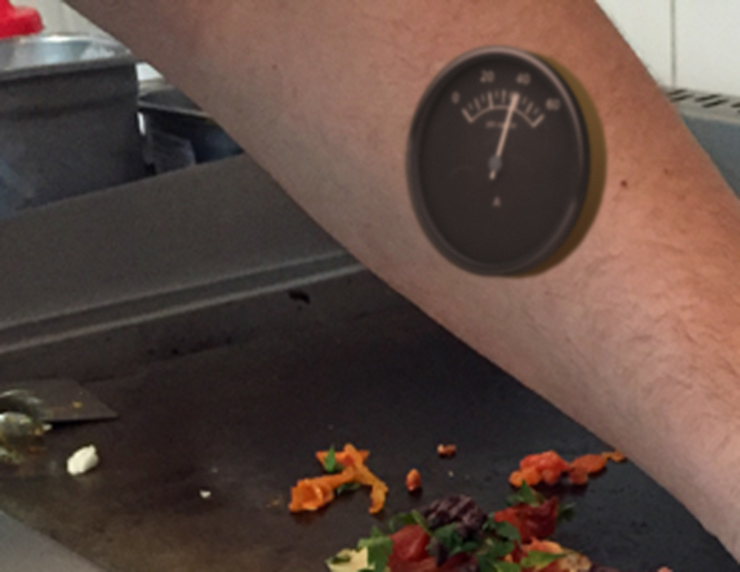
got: 40 A
